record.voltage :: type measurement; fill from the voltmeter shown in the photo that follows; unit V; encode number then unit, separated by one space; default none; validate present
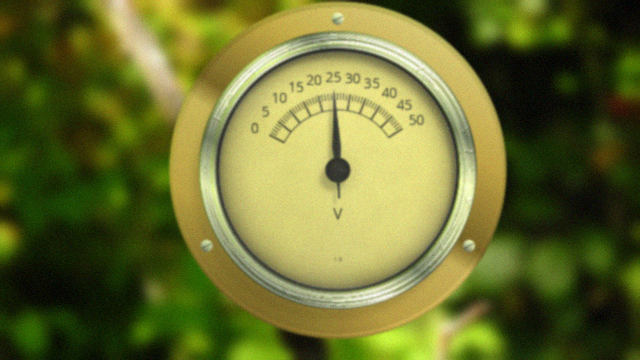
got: 25 V
